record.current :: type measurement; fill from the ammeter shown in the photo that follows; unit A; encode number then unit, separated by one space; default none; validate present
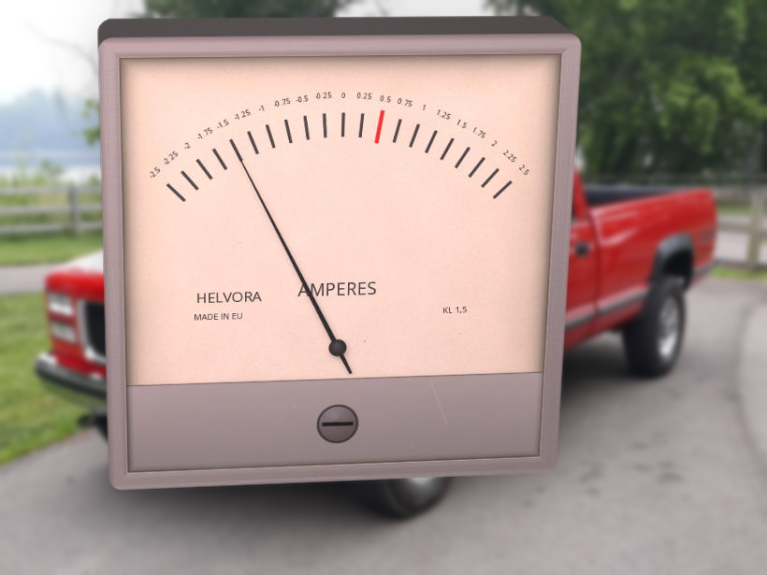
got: -1.5 A
